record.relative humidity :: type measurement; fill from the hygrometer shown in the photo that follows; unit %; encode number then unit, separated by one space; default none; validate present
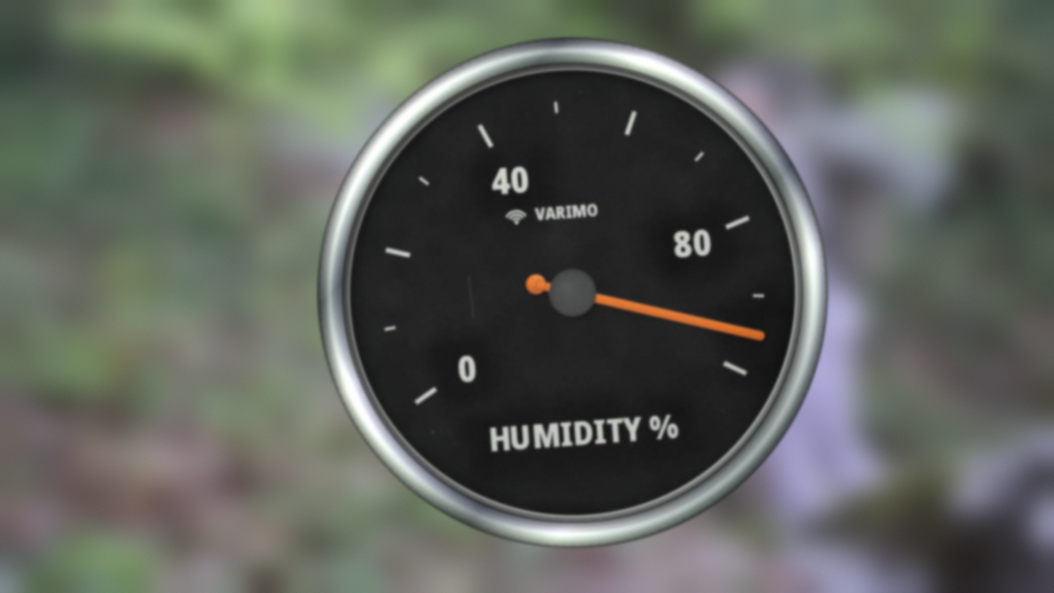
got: 95 %
